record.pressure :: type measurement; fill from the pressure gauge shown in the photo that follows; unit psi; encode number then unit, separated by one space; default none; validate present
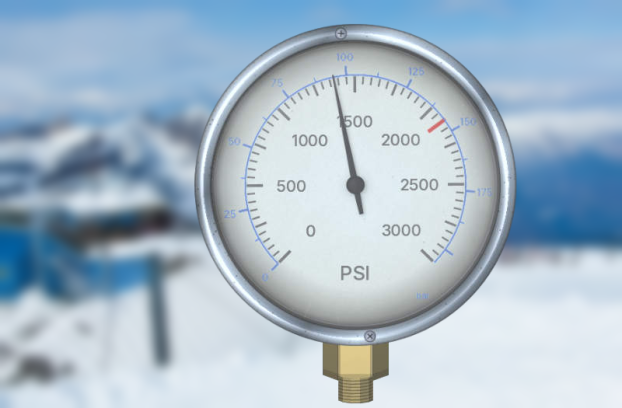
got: 1375 psi
